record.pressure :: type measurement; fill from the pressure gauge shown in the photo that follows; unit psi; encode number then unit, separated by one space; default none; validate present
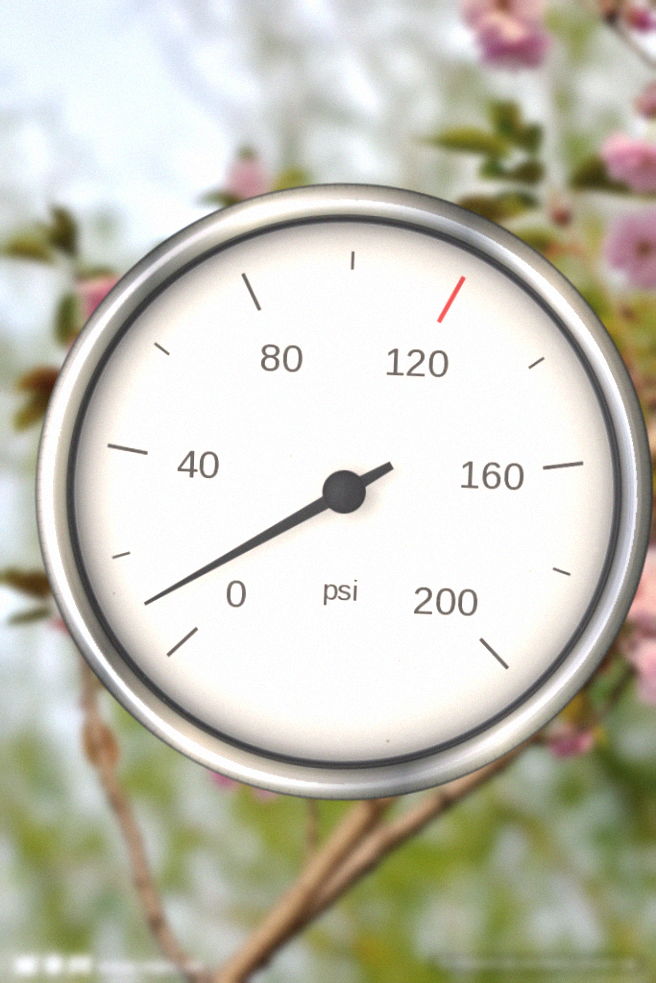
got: 10 psi
